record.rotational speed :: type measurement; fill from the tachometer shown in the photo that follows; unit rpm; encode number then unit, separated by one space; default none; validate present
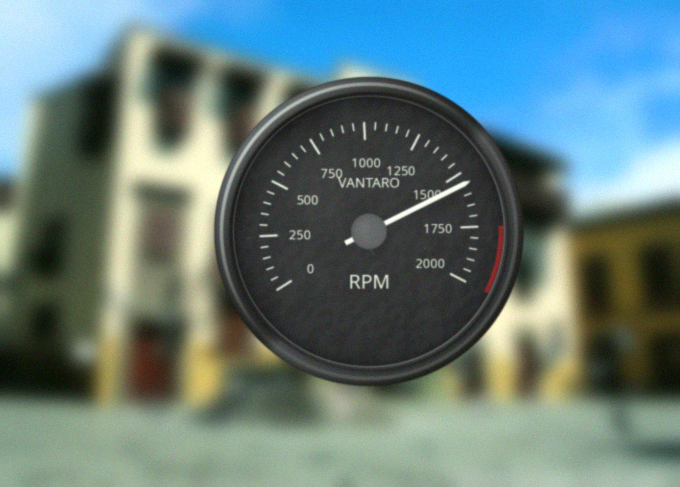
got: 1550 rpm
